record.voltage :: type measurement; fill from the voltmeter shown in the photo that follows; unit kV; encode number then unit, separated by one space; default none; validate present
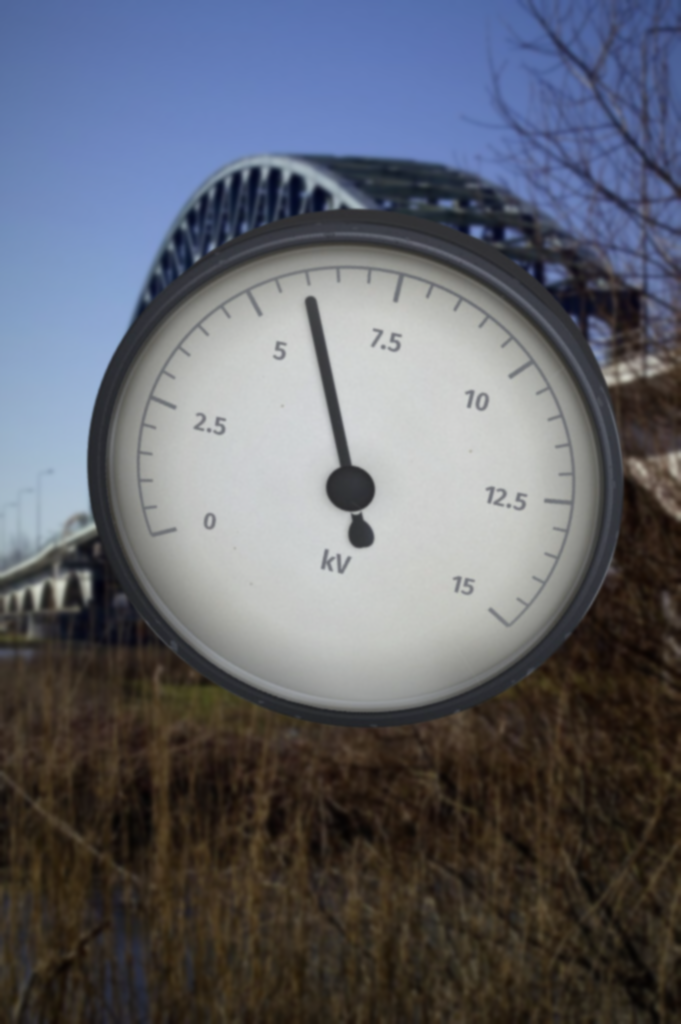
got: 6 kV
